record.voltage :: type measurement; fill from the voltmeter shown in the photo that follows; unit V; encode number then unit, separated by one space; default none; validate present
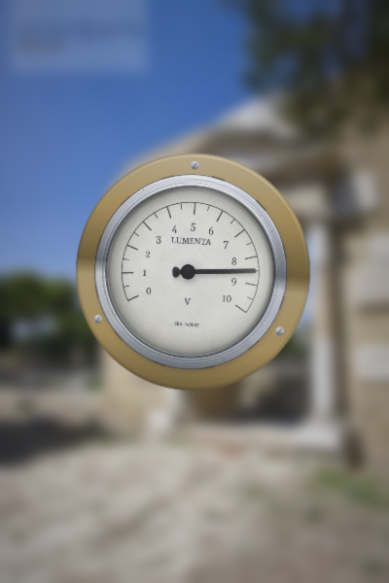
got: 8.5 V
